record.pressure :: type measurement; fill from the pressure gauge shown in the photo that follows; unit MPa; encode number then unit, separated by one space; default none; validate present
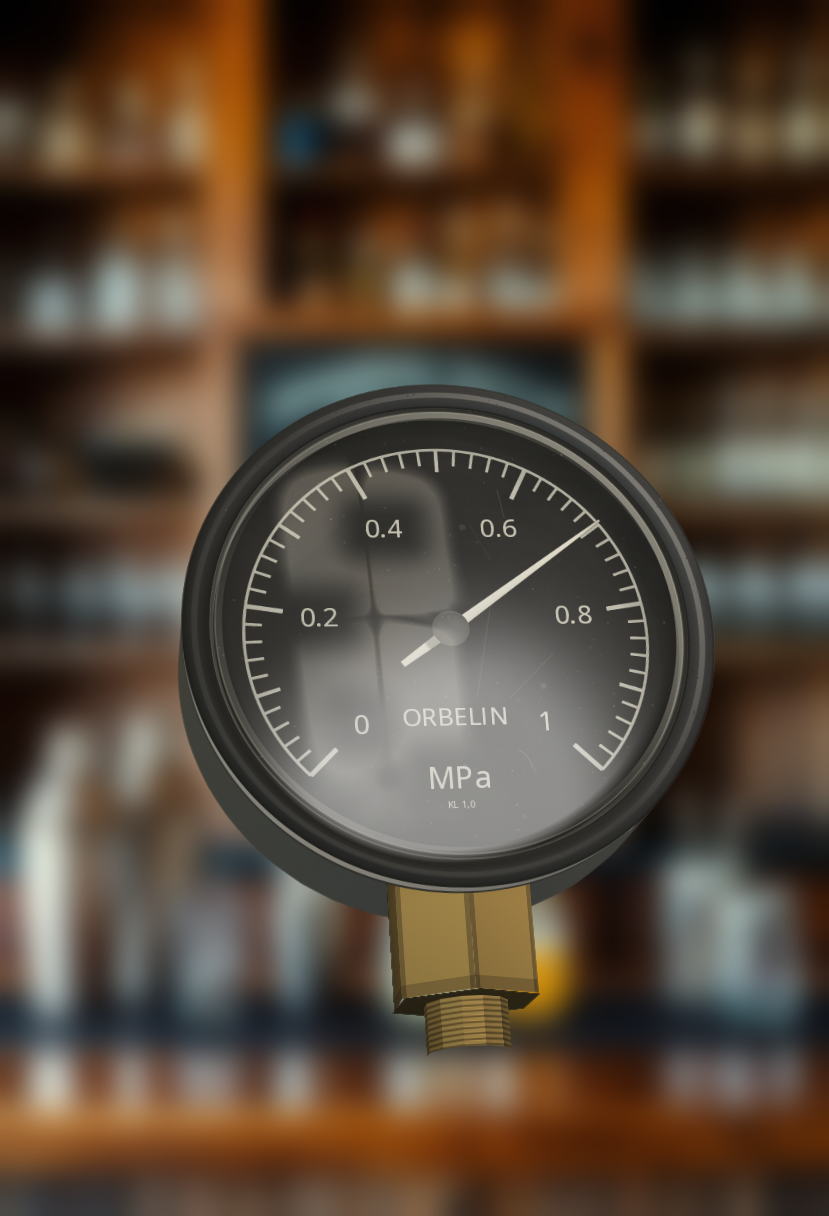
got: 0.7 MPa
